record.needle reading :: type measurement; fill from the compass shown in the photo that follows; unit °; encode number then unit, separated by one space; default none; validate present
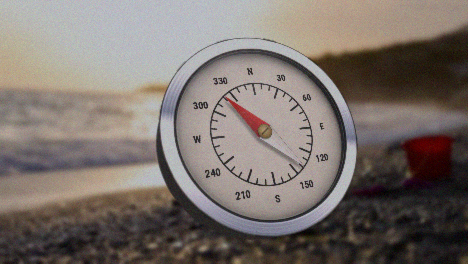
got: 320 °
